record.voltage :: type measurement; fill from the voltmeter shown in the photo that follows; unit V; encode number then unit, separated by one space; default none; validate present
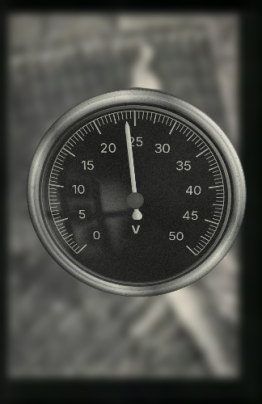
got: 24 V
